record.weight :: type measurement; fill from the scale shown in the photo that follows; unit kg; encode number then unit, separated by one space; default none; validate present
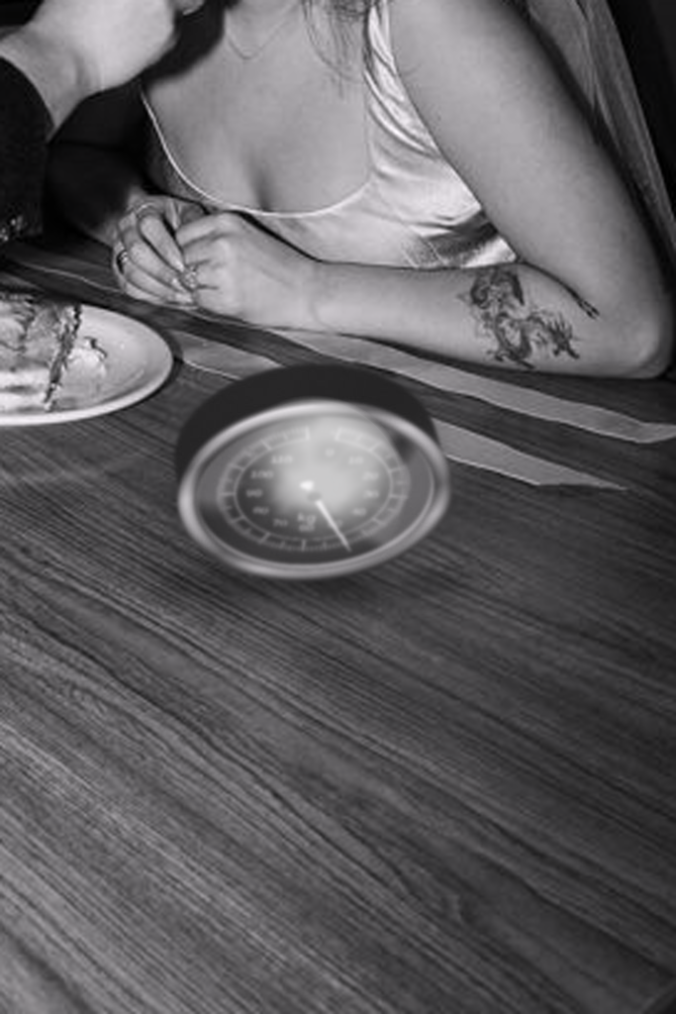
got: 50 kg
